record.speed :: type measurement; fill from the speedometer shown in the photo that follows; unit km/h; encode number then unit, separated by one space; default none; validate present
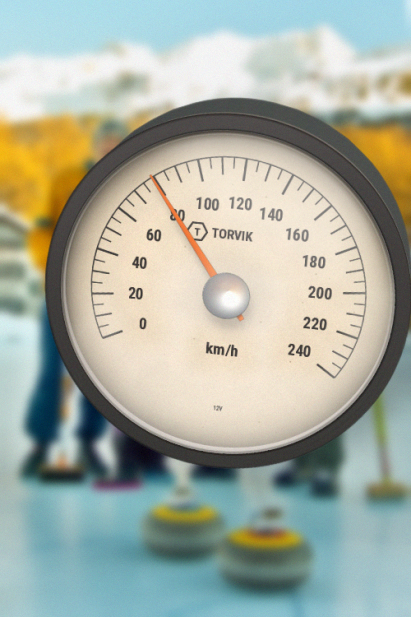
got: 80 km/h
